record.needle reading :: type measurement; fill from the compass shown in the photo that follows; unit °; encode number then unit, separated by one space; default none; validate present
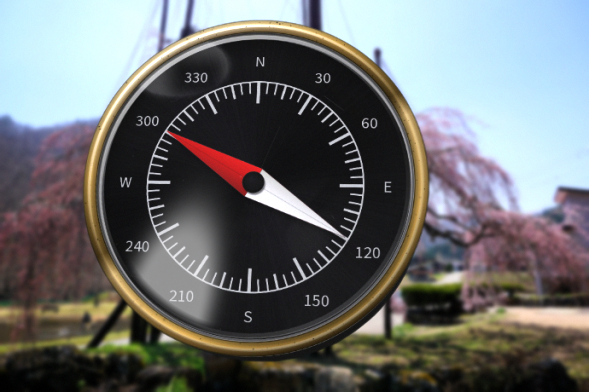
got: 300 °
